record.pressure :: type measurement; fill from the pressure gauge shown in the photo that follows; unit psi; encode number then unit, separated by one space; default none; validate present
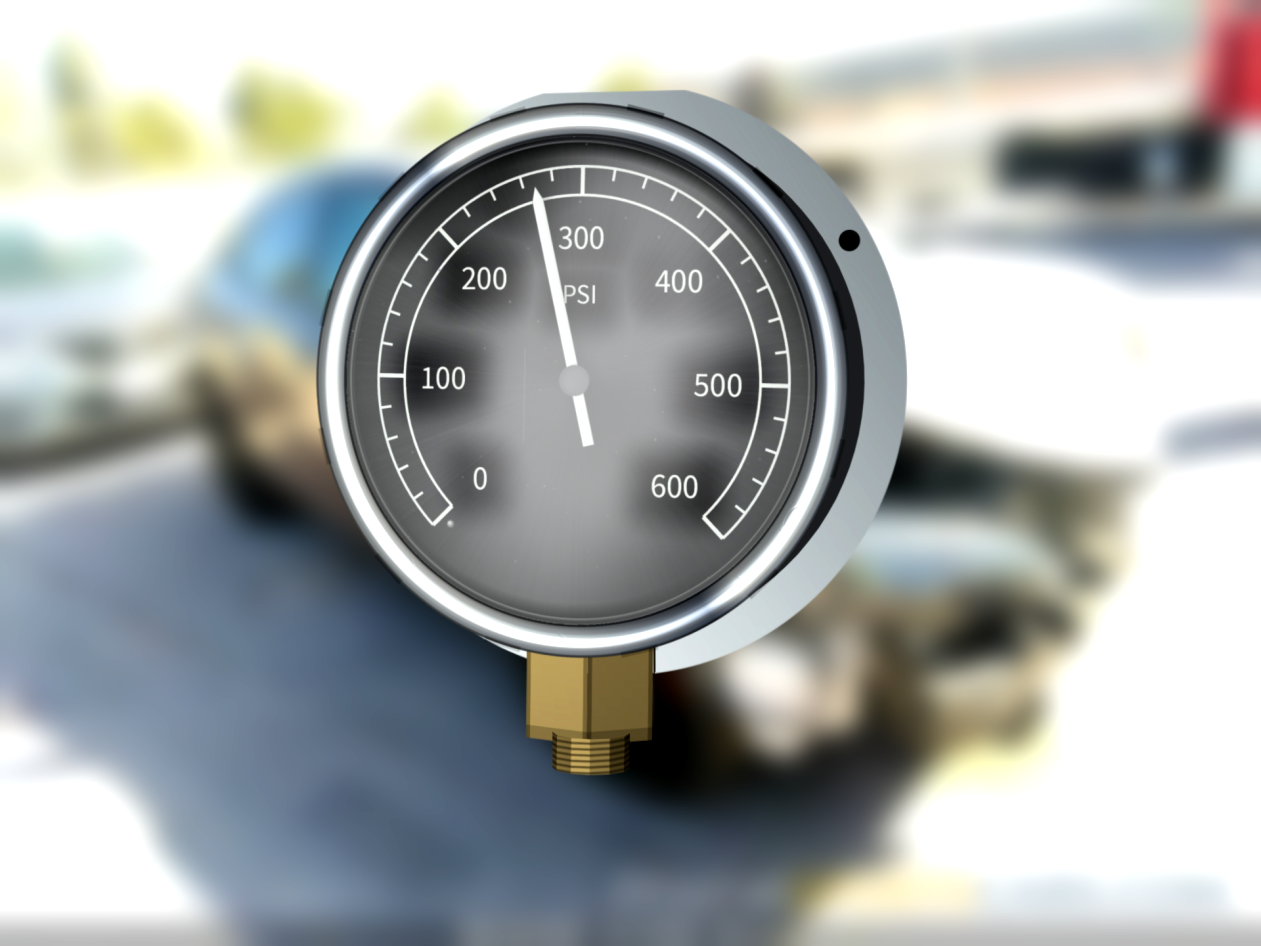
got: 270 psi
